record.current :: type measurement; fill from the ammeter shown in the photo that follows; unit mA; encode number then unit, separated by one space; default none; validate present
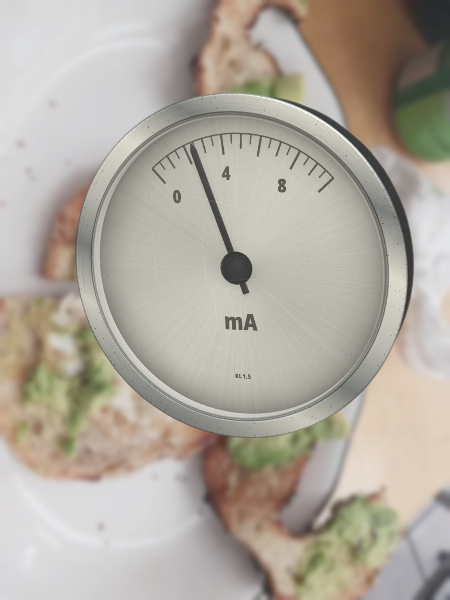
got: 2.5 mA
